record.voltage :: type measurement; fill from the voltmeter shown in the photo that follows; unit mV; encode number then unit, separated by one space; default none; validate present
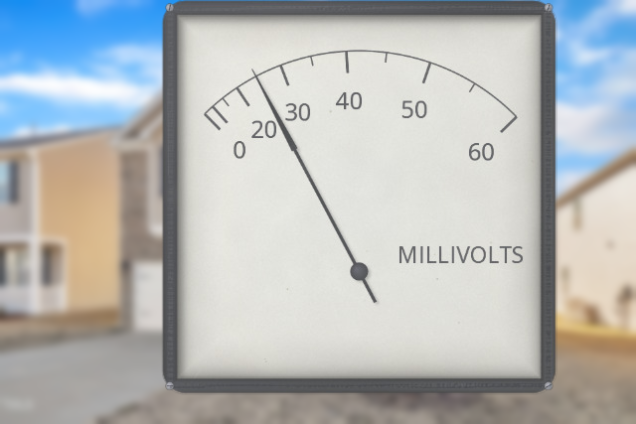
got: 25 mV
